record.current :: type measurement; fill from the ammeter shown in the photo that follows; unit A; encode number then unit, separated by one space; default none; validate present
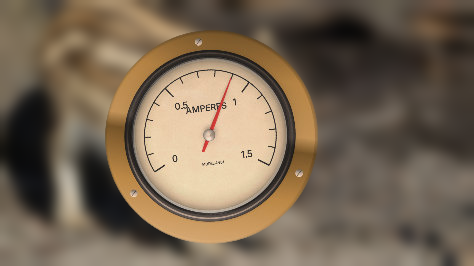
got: 0.9 A
